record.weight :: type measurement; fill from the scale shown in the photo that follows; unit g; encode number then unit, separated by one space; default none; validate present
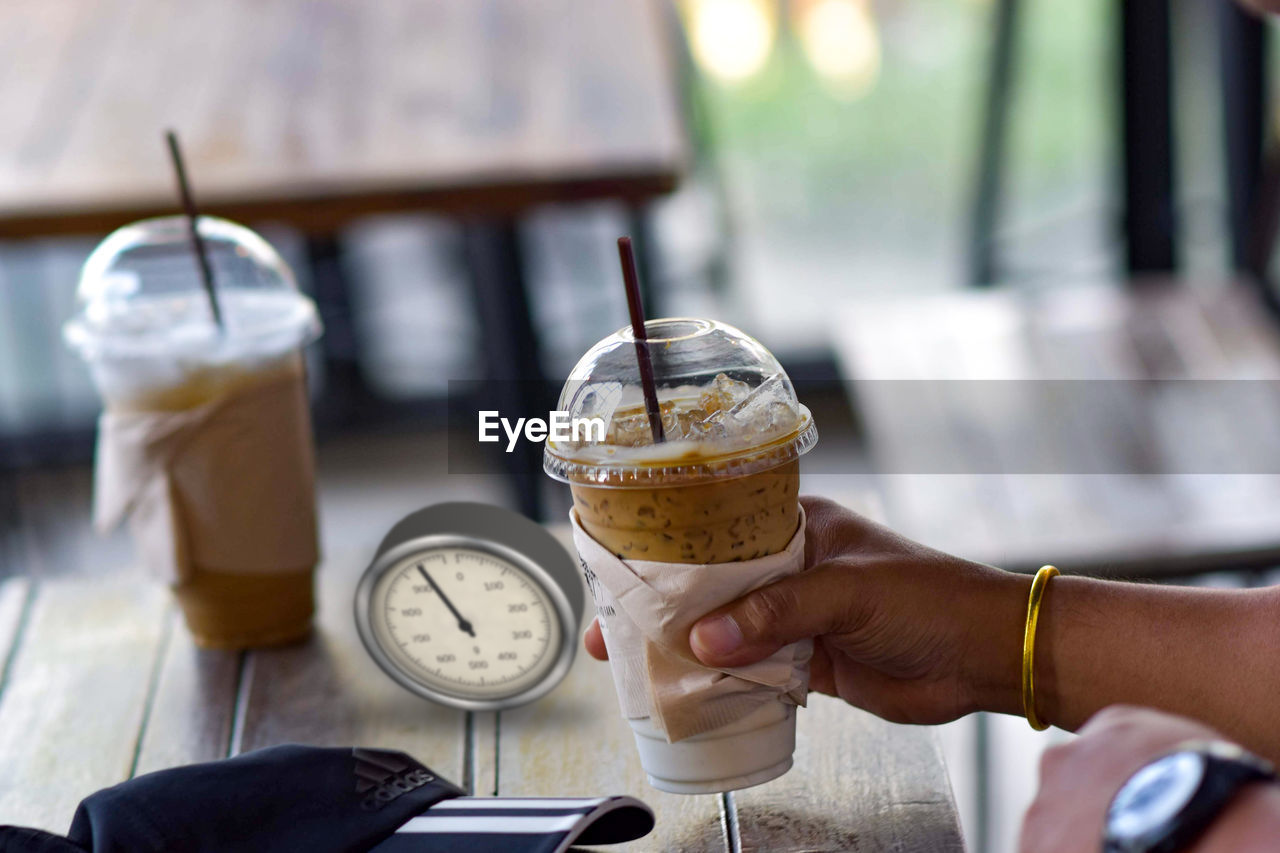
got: 950 g
